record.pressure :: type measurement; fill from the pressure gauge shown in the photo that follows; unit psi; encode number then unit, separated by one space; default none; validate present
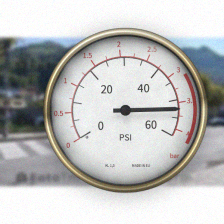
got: 52.5 psi
